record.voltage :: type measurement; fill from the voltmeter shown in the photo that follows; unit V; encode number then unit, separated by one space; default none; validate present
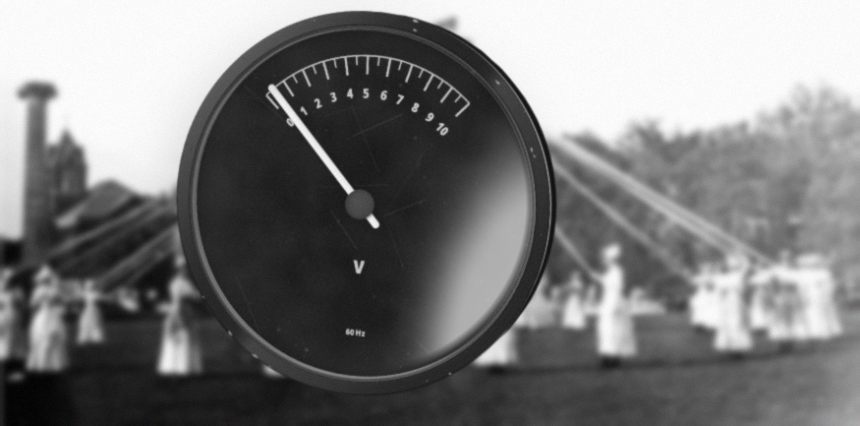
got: 0.5 V
